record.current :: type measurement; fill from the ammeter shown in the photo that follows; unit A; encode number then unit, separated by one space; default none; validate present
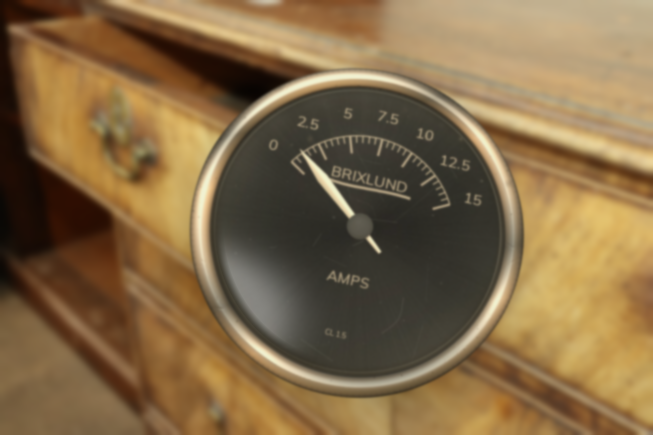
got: 1 A
